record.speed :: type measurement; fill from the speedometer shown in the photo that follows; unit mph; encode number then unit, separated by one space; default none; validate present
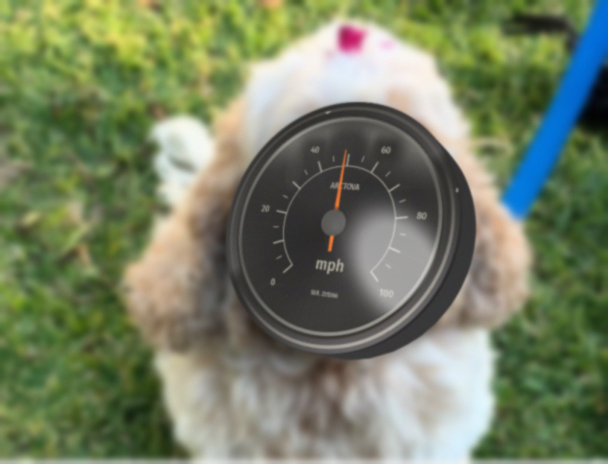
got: 50 mph
